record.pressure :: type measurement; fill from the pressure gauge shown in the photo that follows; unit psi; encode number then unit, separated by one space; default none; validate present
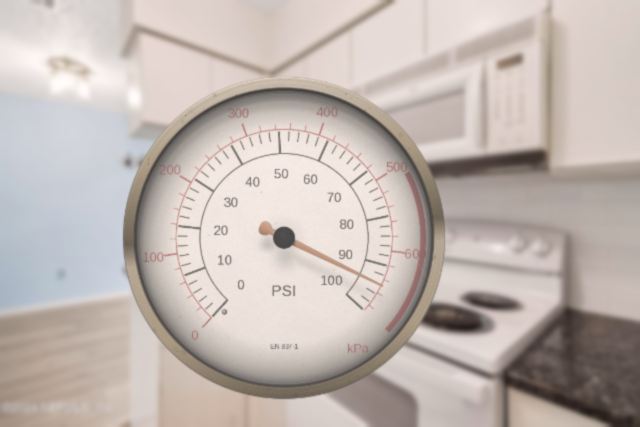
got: 94 psi
